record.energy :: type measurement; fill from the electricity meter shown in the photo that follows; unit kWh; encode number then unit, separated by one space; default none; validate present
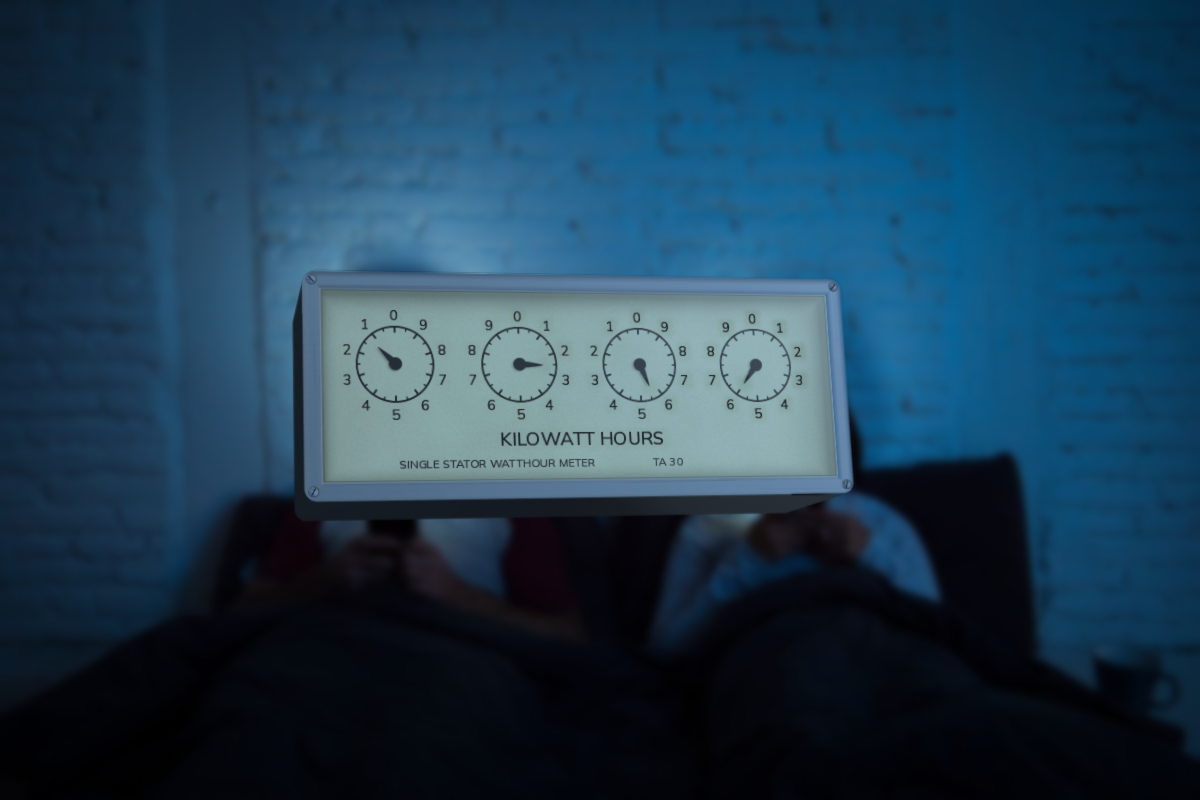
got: 1256 kWh
